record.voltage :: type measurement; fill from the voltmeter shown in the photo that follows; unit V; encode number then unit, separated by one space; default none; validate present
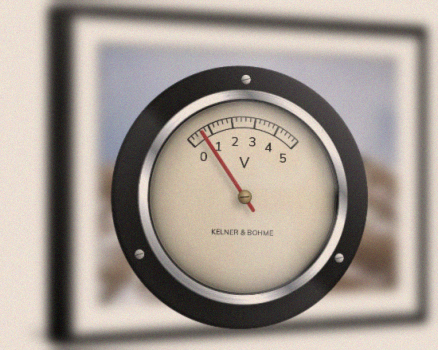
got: 0.6 V
